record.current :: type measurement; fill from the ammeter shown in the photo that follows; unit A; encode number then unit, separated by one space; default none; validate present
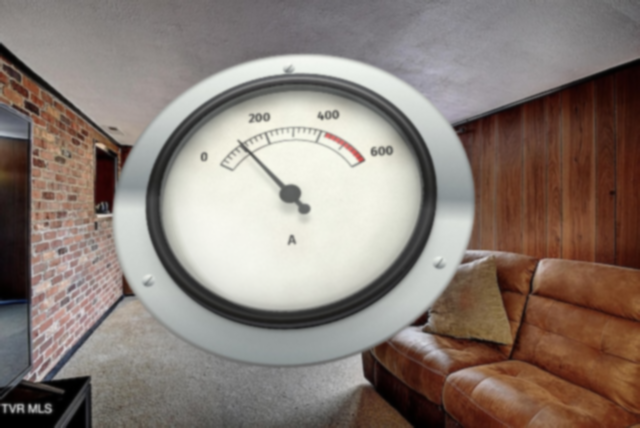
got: 100 A
